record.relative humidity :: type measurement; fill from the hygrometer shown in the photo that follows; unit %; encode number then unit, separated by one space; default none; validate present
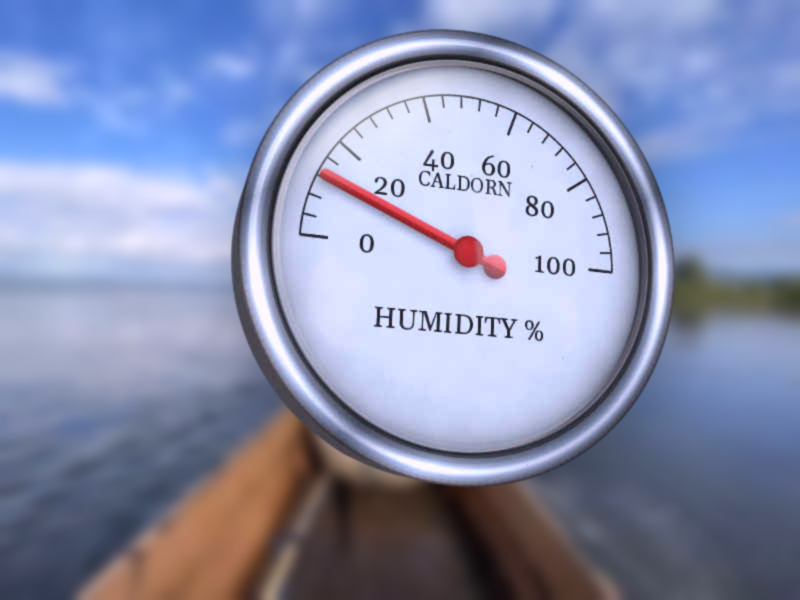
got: 12 %
